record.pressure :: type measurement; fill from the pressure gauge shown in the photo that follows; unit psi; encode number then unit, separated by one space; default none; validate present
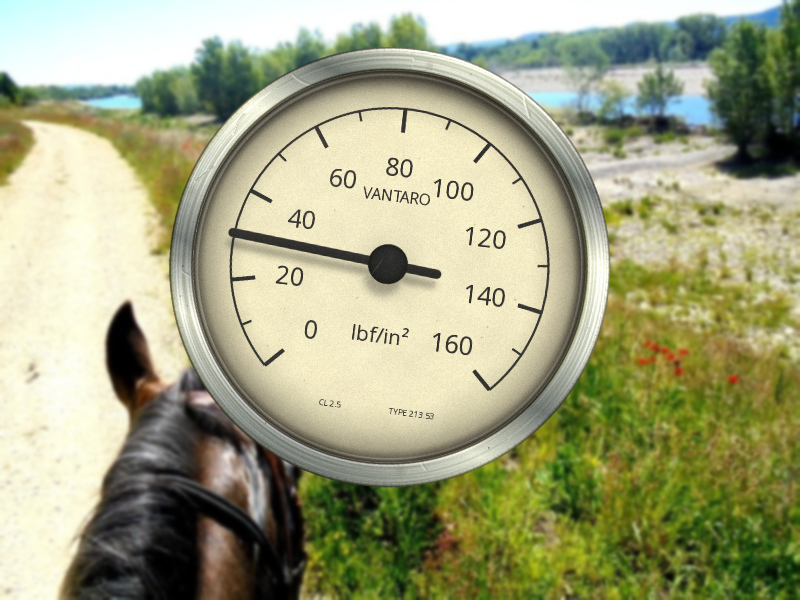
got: 30 psi
